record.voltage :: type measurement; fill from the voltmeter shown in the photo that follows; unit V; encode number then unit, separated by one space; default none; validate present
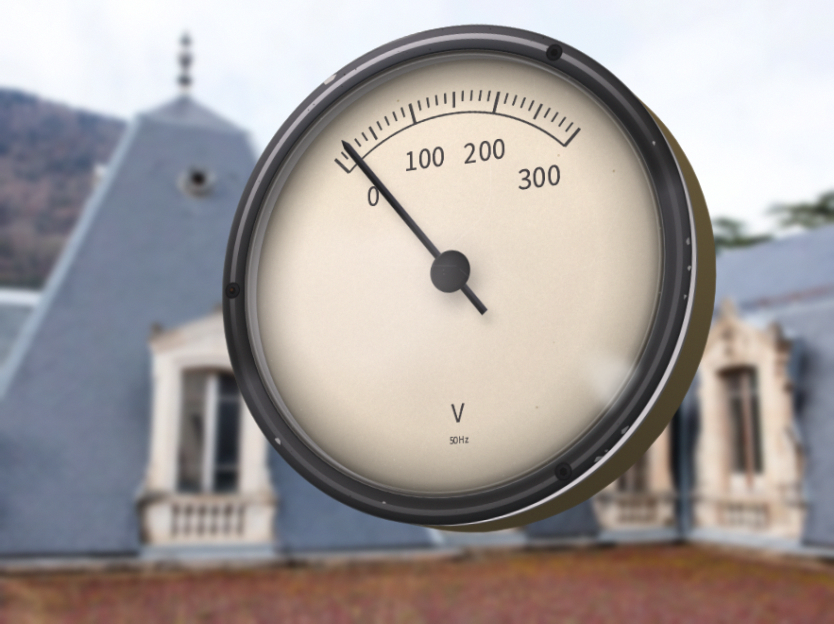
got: 20 V
